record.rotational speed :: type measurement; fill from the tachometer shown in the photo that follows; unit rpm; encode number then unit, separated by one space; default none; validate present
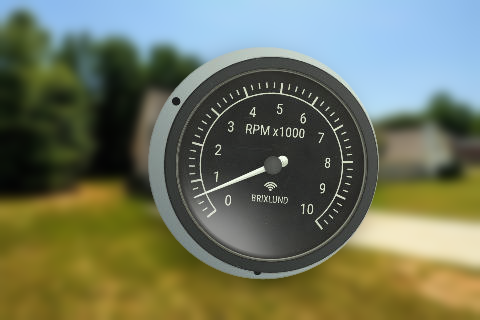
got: 600 rpm
